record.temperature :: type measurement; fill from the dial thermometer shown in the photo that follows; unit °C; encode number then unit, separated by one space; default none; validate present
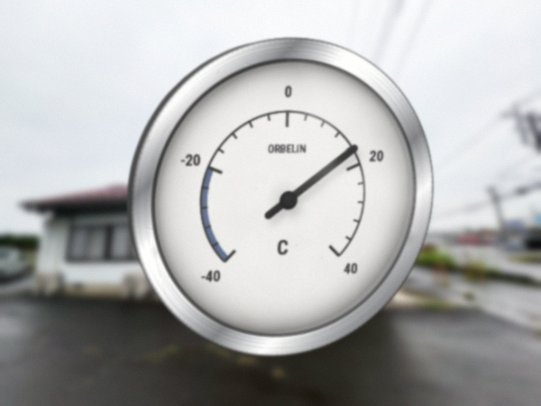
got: 16 °C
